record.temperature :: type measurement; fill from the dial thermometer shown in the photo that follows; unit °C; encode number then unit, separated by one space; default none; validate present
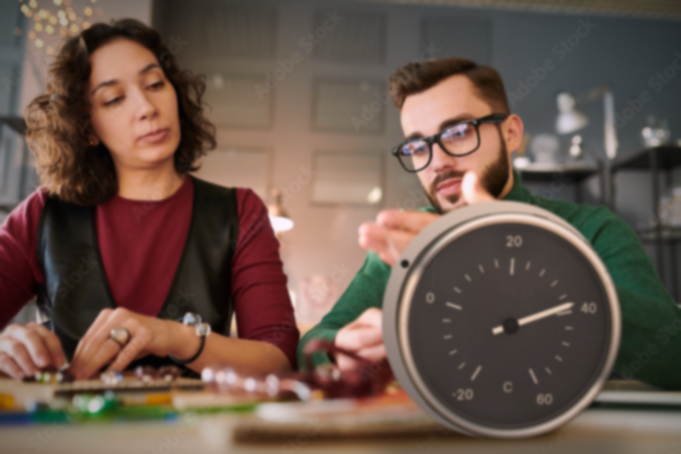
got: 38 °C
